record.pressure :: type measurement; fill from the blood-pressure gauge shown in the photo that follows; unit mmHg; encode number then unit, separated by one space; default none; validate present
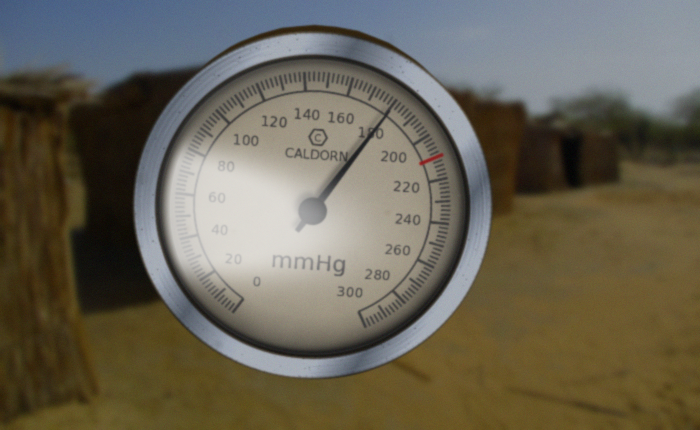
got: 180 mmHg
